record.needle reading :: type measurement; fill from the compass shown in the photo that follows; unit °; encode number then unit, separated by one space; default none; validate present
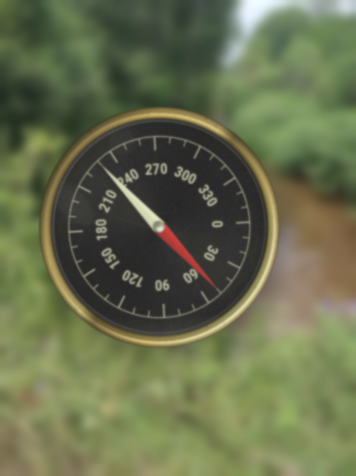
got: 50 °
